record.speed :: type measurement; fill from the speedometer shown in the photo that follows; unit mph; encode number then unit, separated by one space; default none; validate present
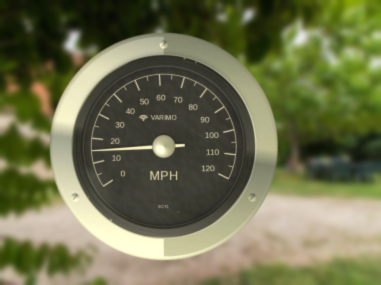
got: 15 mph
